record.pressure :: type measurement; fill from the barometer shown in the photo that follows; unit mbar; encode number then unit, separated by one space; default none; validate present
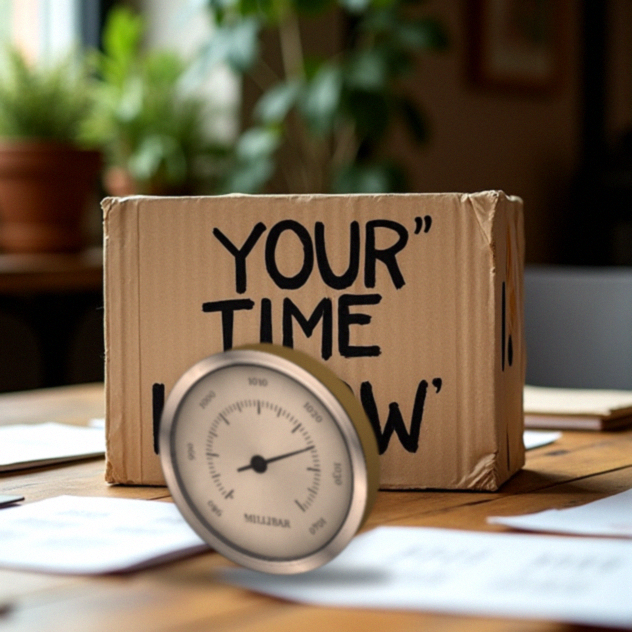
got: 1025 mbar
